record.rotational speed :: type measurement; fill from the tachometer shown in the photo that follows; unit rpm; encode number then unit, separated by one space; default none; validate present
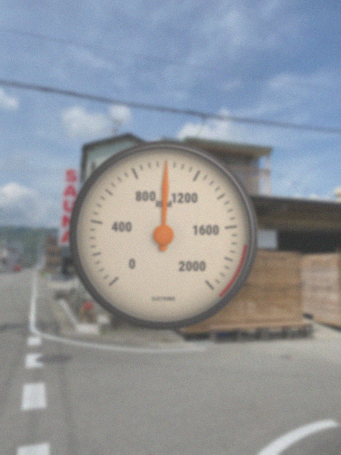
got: 1000 rpm
